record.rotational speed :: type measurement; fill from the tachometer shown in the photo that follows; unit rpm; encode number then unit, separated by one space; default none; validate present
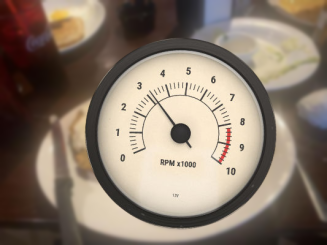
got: 3200 rpm
